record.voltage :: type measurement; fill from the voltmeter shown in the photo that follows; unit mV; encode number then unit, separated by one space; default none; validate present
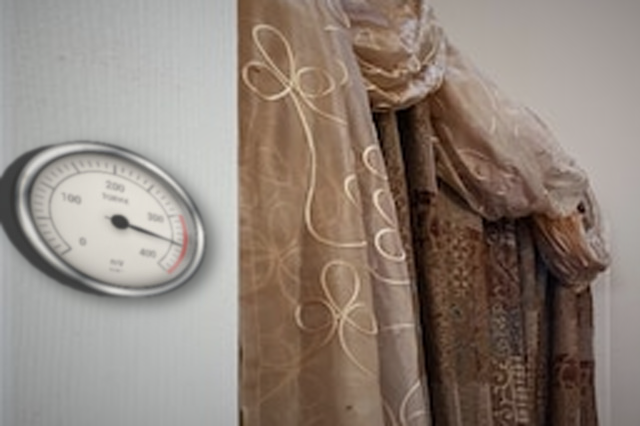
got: 350 mV
